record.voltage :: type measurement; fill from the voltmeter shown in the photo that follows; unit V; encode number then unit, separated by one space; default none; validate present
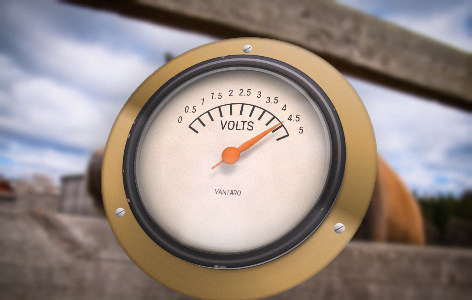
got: 4.5 V
